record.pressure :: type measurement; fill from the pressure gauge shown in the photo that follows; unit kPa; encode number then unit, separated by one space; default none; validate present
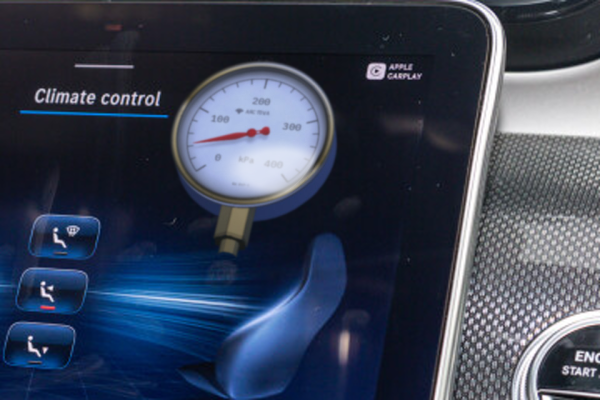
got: 40 kPa
